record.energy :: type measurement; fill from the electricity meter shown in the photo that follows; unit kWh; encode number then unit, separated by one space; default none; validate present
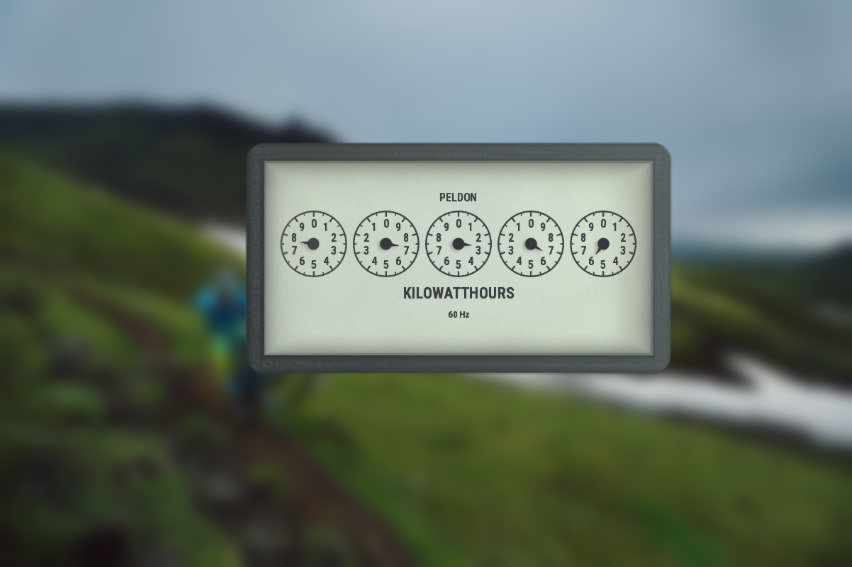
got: 77266 kWh
